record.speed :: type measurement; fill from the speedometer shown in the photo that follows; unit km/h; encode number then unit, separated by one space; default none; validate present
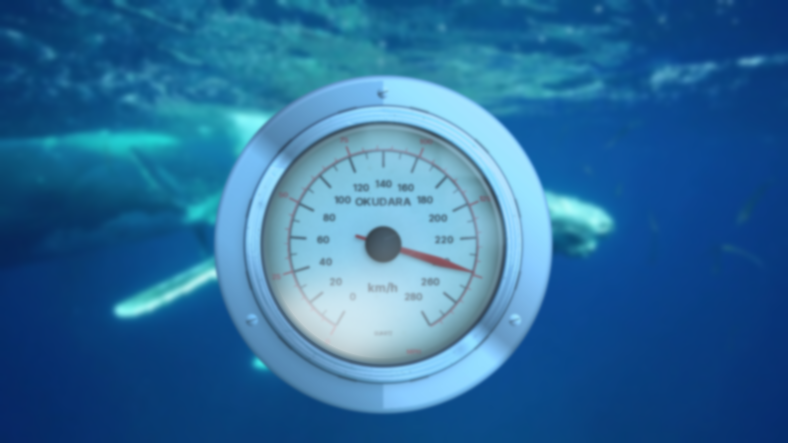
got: 240 km/h
